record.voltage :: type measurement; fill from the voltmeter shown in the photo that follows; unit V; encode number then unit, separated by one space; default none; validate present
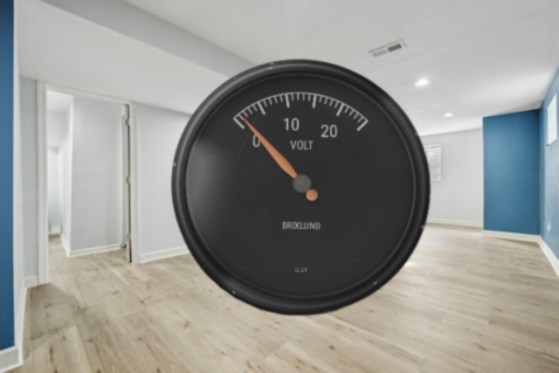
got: 1 V
